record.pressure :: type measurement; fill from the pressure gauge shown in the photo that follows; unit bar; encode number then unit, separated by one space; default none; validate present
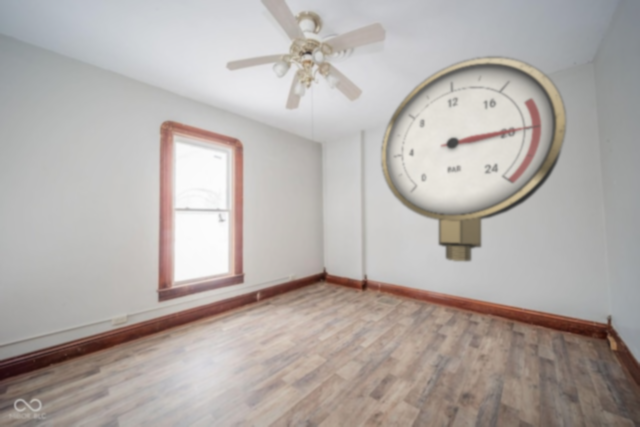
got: 20 bar
